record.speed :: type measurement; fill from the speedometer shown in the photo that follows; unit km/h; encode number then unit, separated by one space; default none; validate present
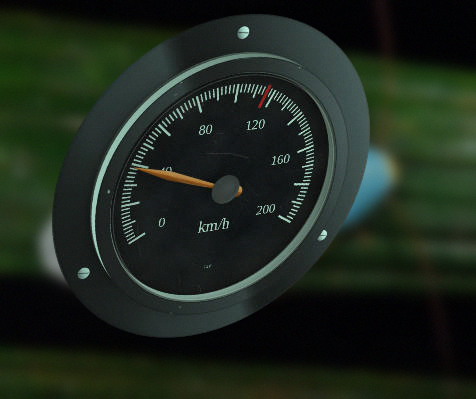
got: 40 km/h
